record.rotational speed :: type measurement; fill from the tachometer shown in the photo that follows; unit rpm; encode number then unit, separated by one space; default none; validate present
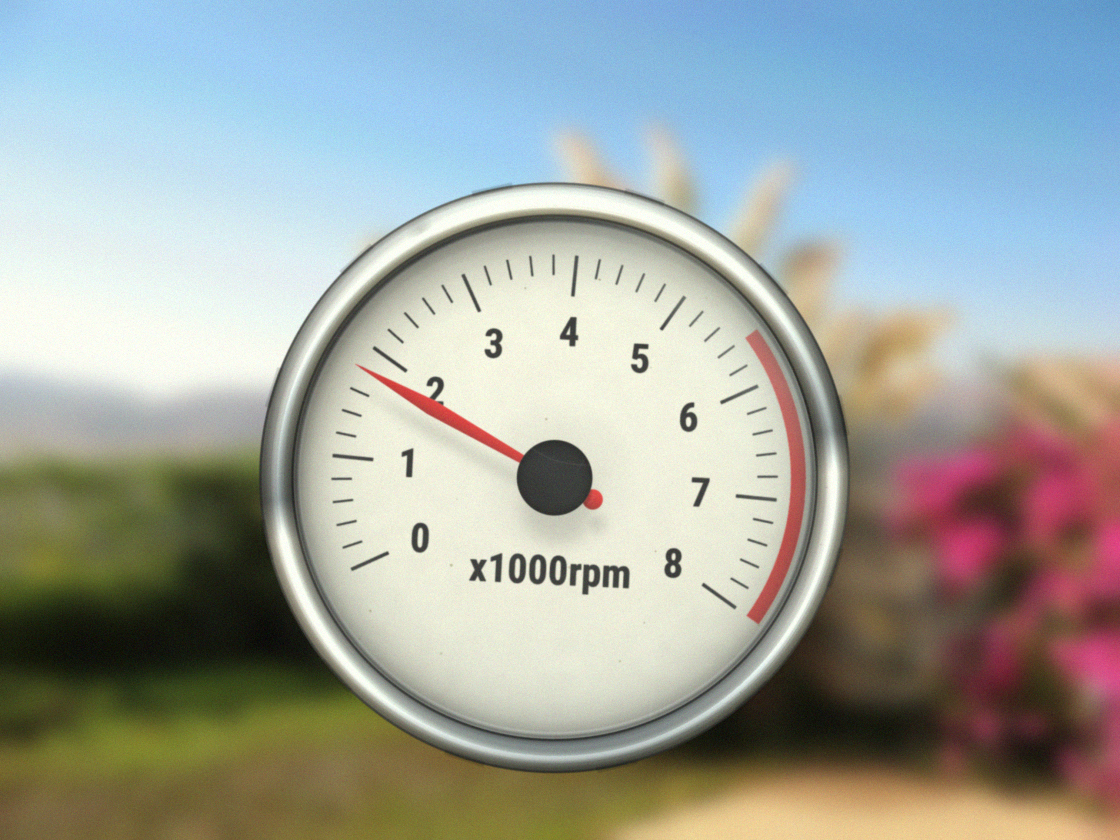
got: 1800 rpm
